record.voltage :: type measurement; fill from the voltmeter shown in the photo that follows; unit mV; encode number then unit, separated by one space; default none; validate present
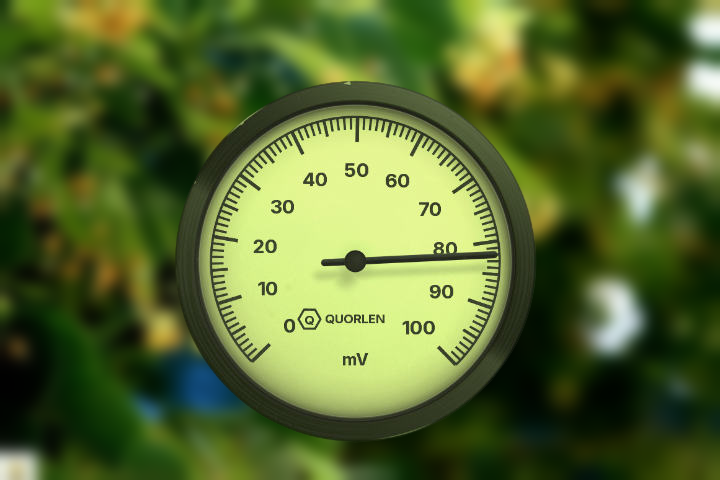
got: 82 mV
